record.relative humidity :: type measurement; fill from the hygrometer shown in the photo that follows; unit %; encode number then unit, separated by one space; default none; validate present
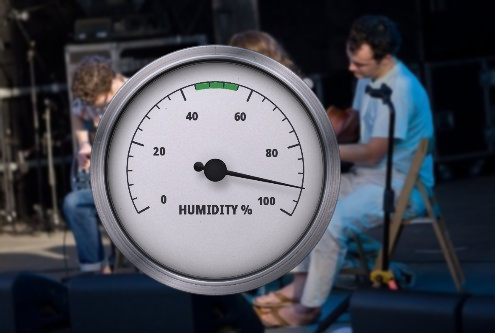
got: 92 %
